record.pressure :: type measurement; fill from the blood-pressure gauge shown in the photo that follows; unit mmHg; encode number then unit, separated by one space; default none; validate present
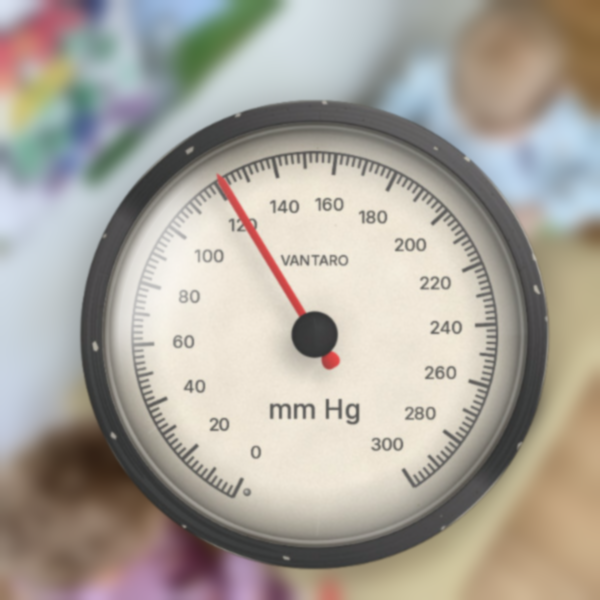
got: 122 mmHg
